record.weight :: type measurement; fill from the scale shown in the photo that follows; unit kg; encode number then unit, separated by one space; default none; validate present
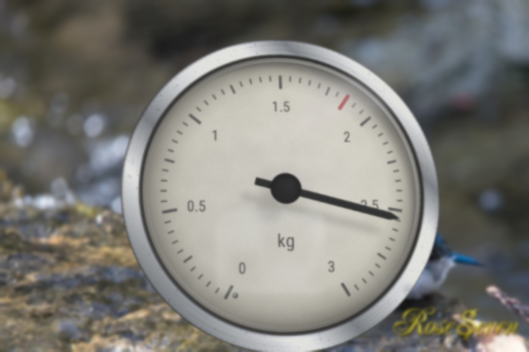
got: 2.55 kg
